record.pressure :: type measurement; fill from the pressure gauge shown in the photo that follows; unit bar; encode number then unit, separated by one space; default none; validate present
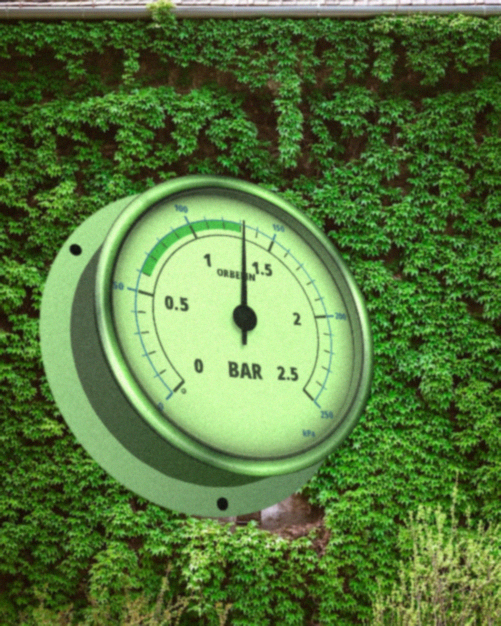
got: 1.3 bar
